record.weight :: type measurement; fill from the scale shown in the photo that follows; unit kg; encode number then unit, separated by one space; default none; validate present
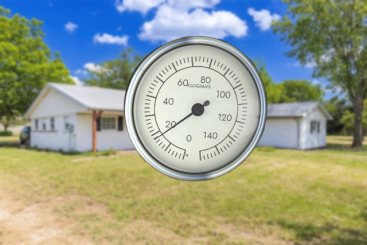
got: 18 kg
